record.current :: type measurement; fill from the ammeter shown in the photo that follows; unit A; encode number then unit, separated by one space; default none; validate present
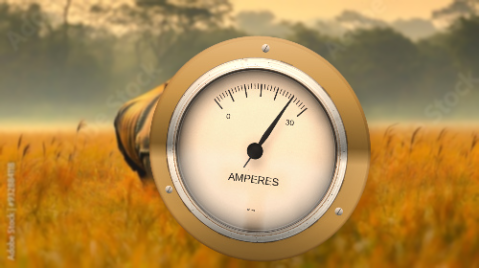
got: 25 A
